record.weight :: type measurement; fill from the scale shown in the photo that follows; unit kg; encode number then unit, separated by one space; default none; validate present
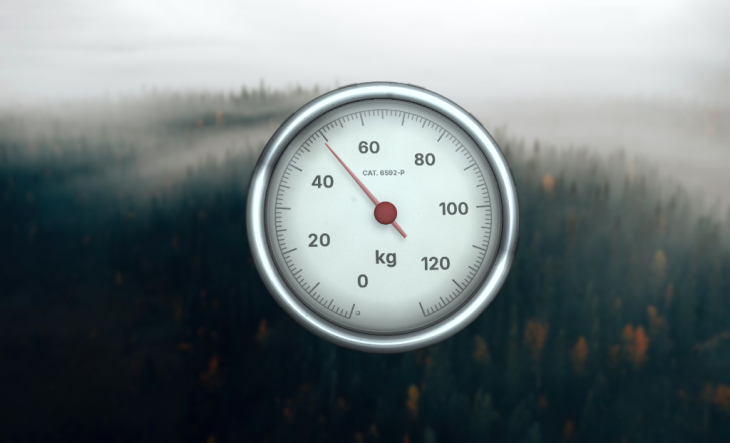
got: 49 kg
